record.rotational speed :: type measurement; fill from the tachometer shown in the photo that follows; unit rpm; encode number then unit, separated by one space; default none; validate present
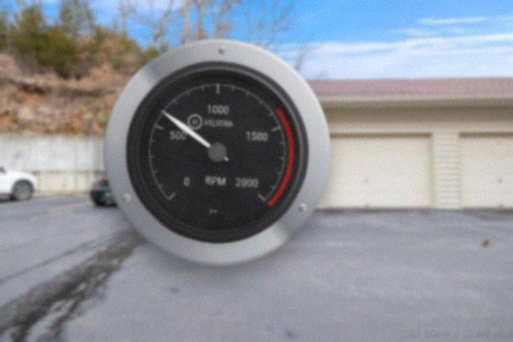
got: 600 rpm
